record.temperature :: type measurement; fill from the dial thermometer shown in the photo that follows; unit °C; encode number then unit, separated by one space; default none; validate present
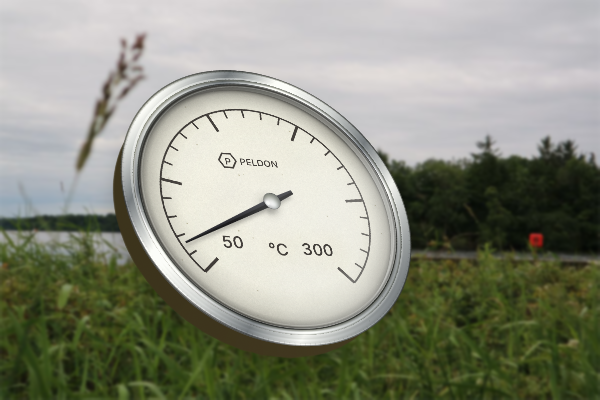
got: 65 °C
